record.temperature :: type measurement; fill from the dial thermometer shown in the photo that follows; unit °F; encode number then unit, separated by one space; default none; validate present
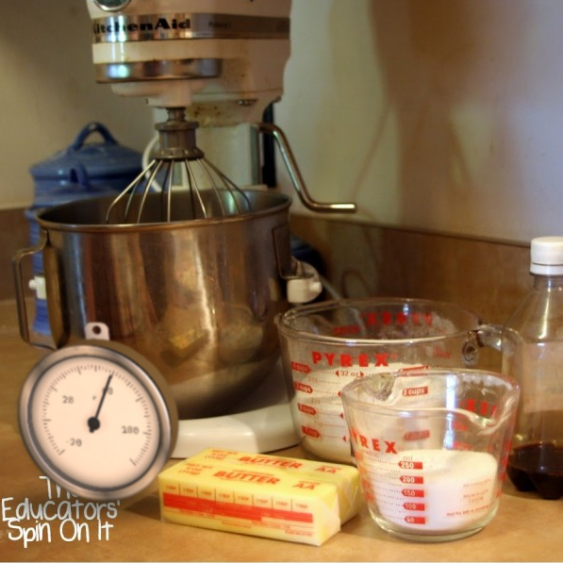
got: 60 °F
